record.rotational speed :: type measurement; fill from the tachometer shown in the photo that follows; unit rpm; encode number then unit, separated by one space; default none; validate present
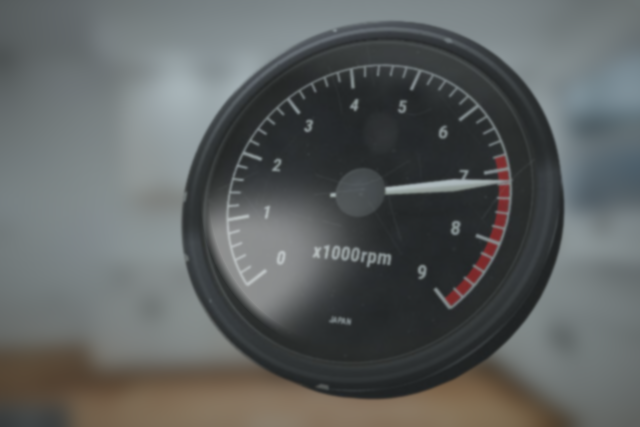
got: 7200 rpm
